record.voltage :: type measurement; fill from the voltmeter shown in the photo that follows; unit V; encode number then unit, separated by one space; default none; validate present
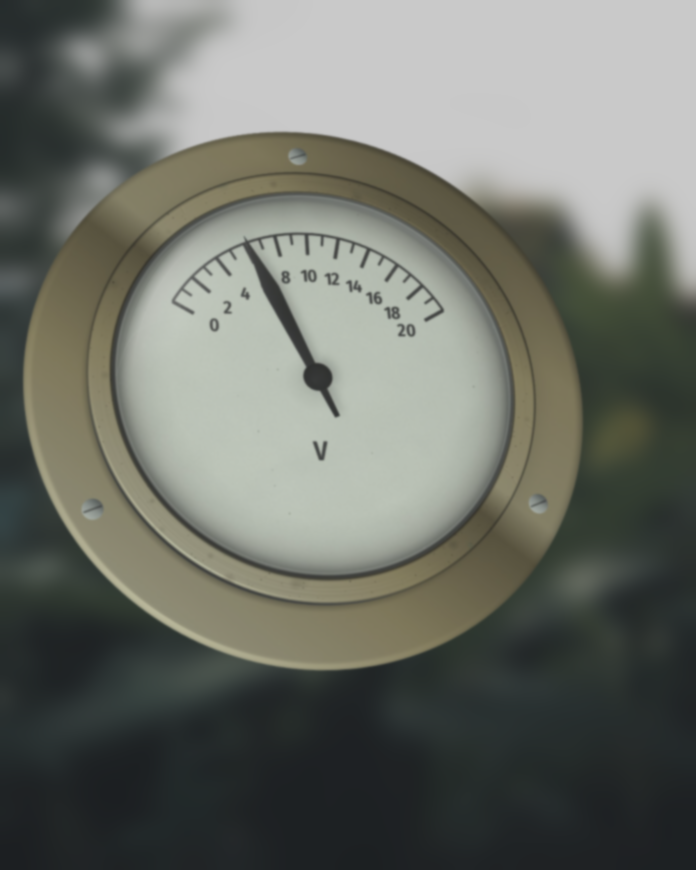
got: 6 V
